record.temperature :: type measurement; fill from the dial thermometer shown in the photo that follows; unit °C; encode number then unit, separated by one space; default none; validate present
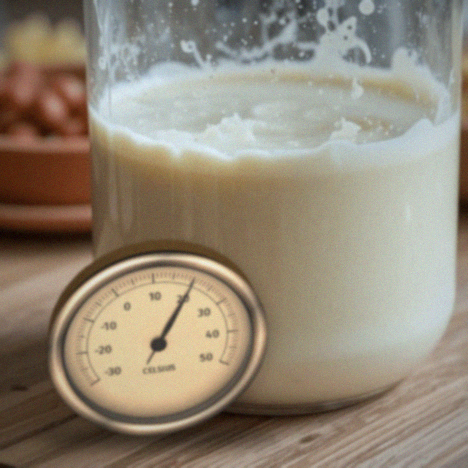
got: 20 °C
